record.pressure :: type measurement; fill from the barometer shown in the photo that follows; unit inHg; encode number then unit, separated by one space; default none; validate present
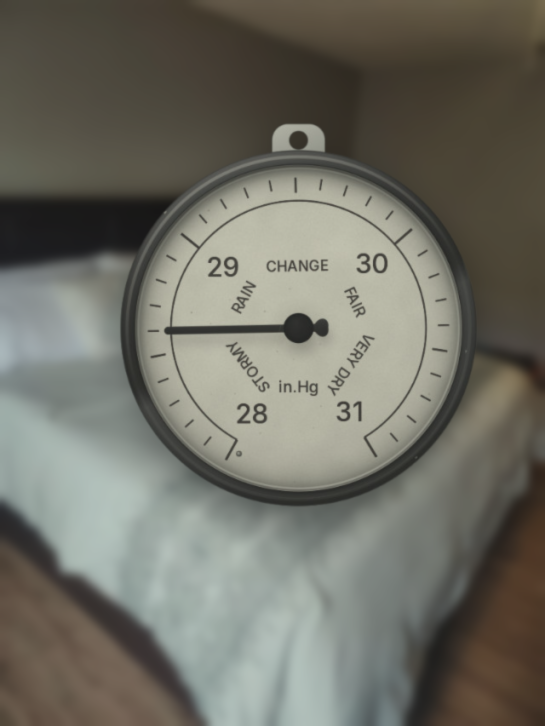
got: 28.6 inHg
